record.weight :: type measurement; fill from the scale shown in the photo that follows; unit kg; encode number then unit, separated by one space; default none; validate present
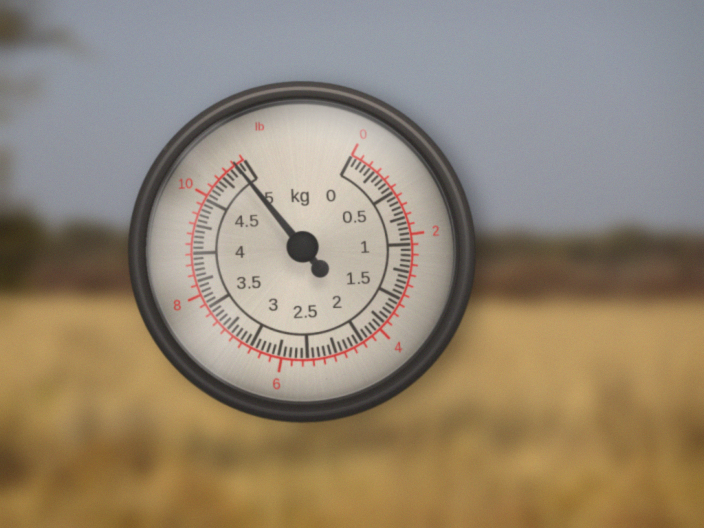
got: 4.9 kg
